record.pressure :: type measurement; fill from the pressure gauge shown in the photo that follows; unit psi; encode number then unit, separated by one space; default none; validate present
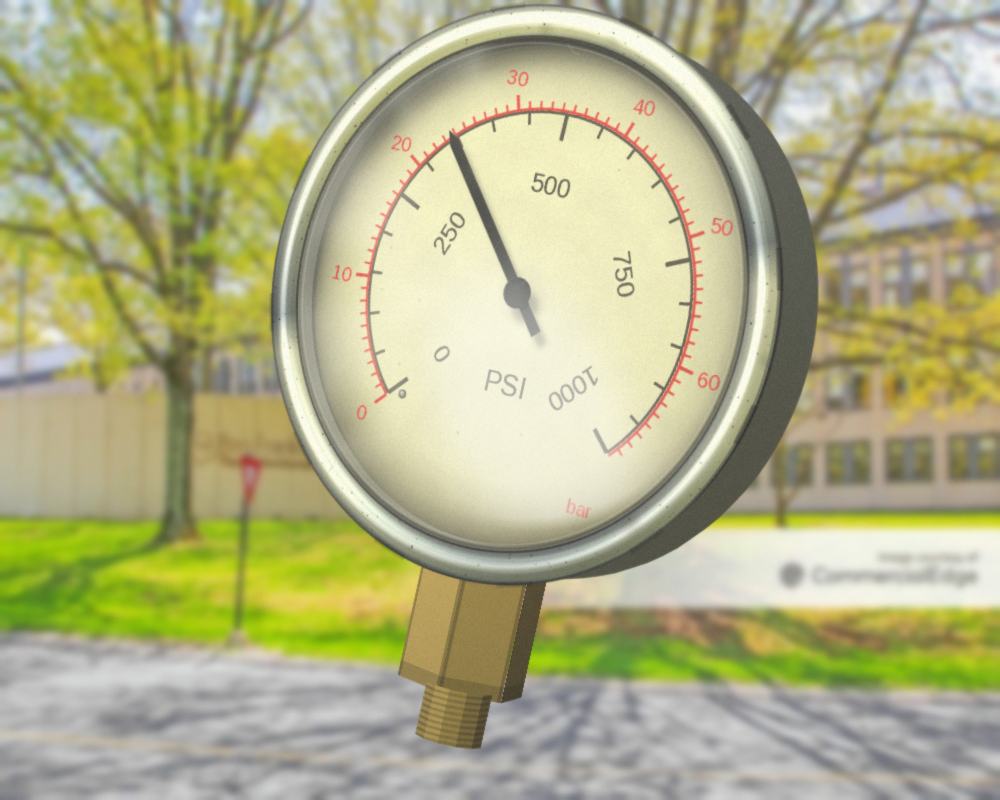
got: 350 psi
